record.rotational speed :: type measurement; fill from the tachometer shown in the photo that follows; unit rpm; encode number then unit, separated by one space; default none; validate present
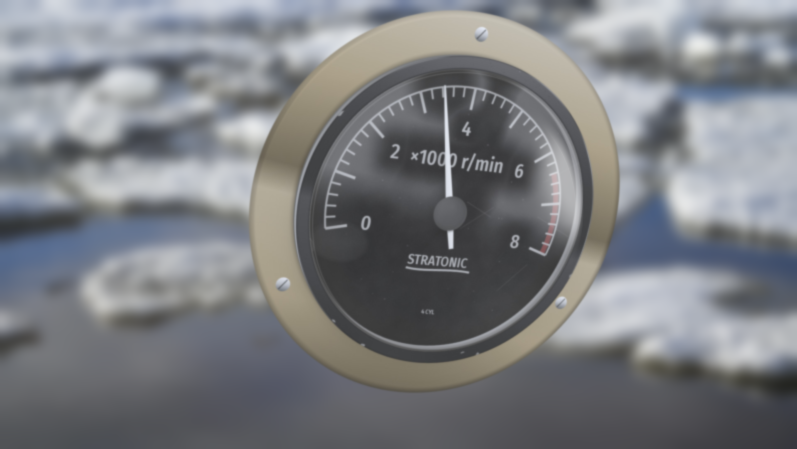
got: 3400 rpm
